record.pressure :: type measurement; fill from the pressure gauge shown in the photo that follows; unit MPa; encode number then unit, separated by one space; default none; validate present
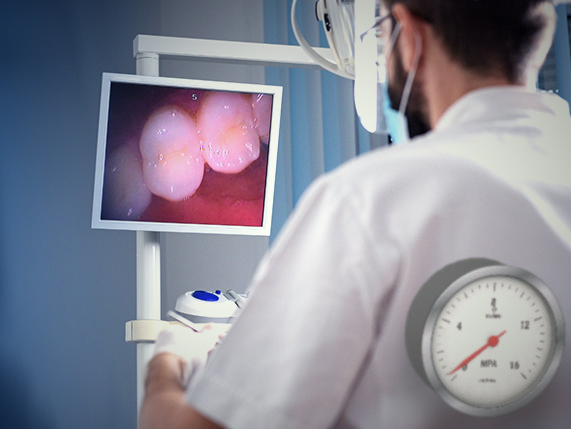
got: 0.5 MPa
